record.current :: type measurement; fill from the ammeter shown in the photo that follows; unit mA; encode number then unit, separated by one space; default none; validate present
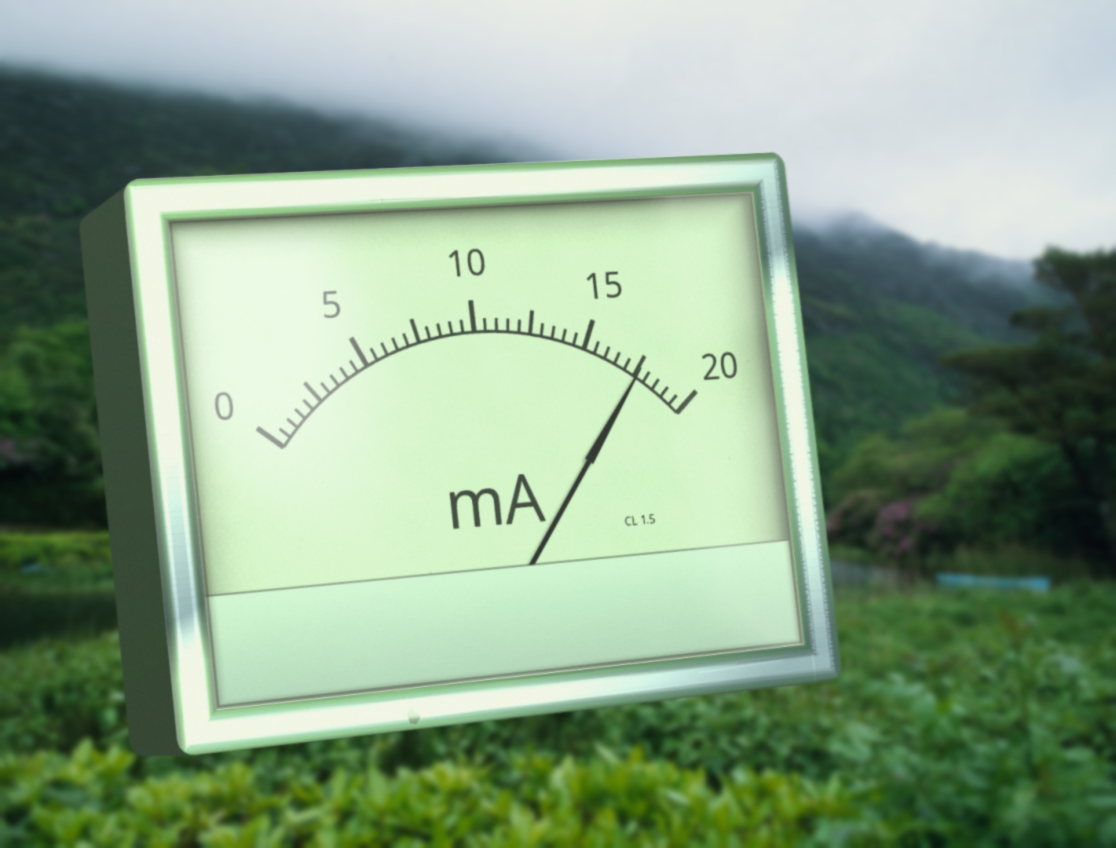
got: 17.5 mA
